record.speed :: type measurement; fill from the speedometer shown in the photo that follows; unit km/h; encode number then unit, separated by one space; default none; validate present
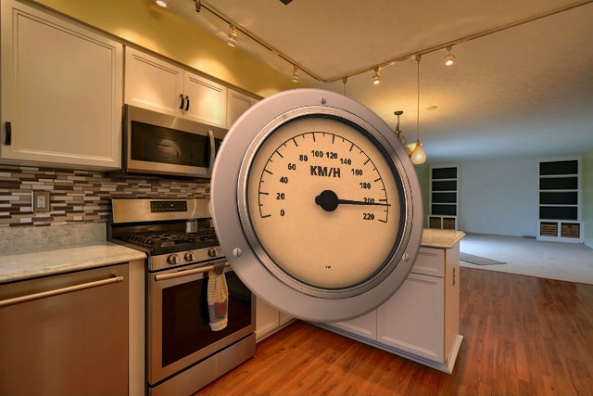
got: 205 km/h
